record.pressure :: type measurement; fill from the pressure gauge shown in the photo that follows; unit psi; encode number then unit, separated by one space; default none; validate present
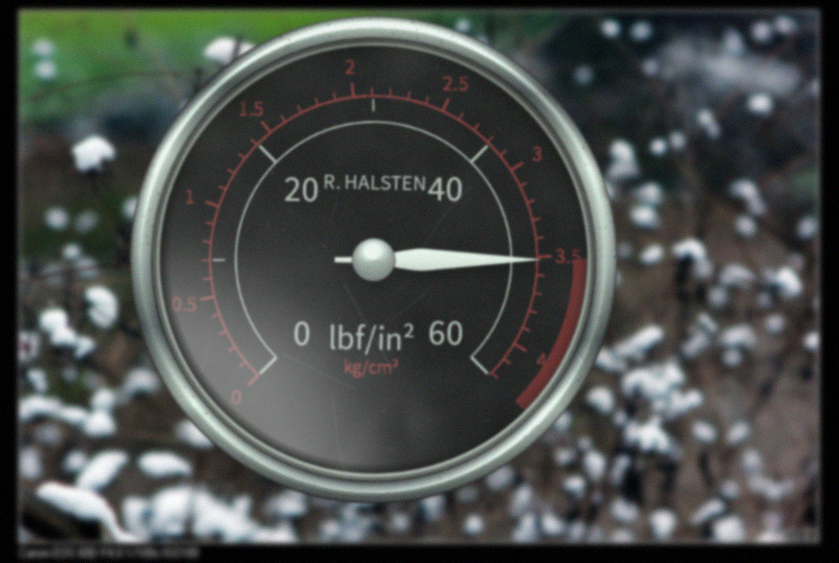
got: 50 psi
